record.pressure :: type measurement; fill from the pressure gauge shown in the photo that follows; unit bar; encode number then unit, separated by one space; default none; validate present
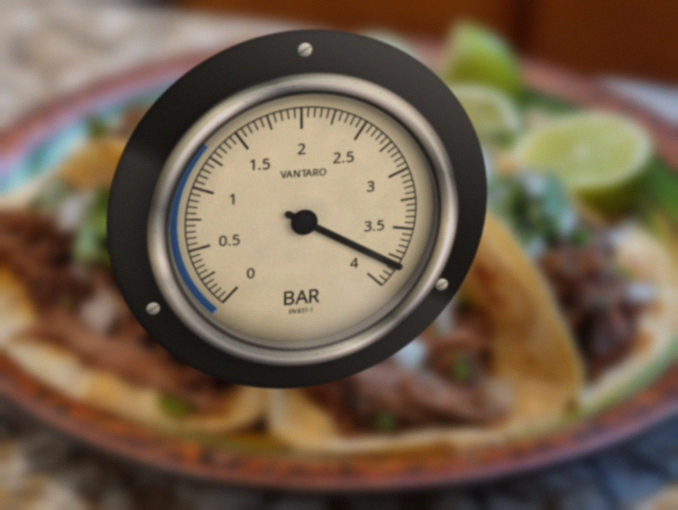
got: 3.8 bar
